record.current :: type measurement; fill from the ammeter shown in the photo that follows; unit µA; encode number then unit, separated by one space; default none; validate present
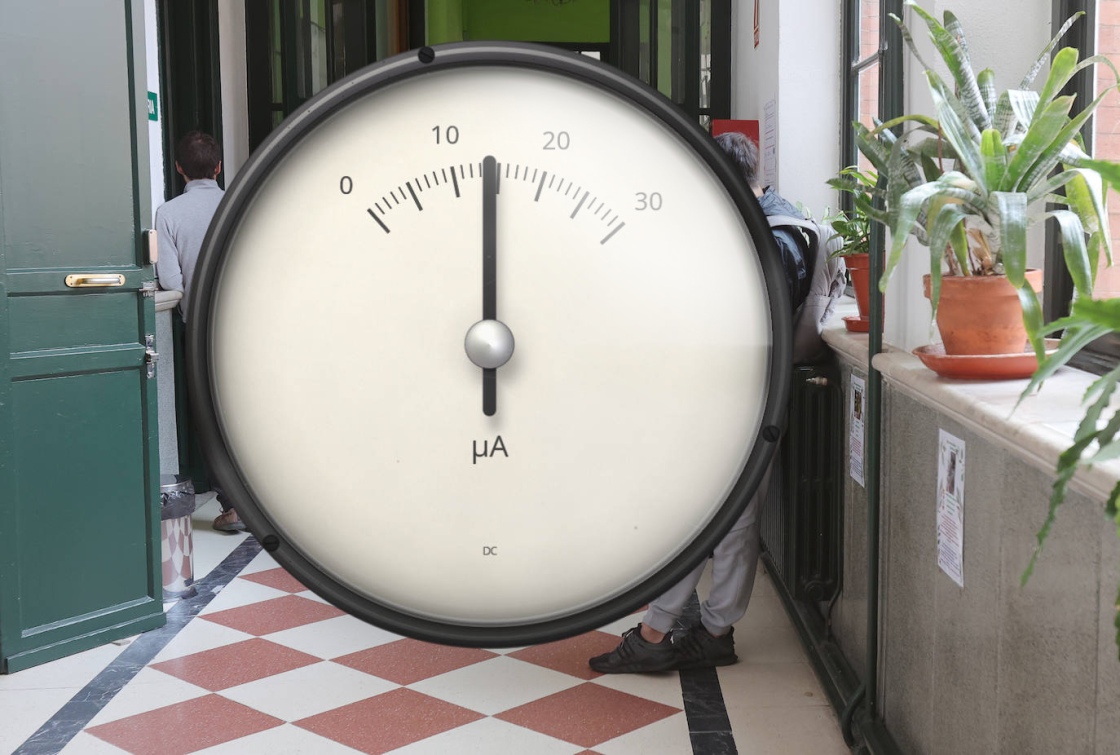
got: 14 µA
